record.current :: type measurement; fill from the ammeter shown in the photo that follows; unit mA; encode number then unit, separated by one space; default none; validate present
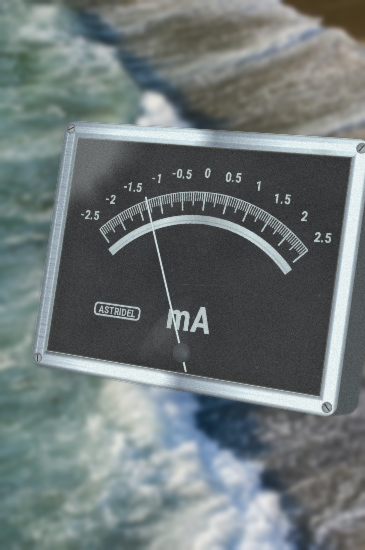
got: -1.25 mA
